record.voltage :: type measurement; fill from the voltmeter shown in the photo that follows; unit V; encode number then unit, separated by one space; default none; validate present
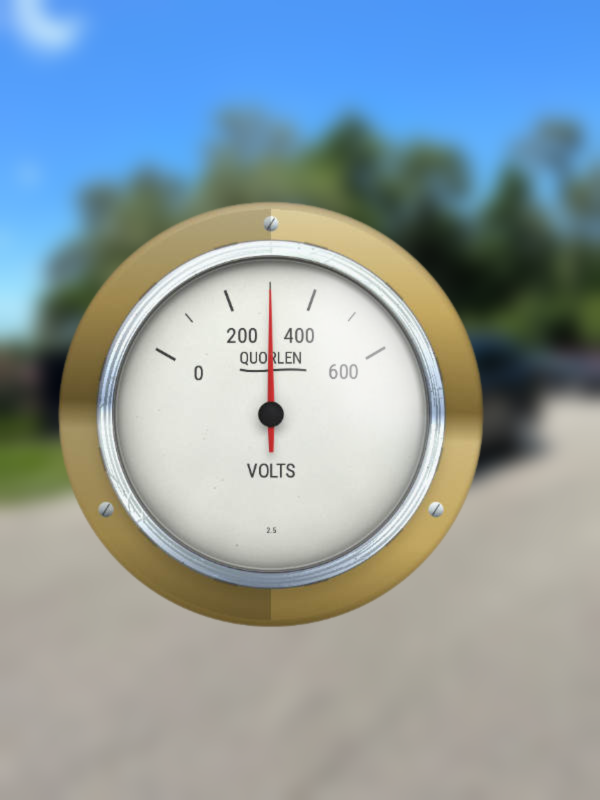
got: 300 V
